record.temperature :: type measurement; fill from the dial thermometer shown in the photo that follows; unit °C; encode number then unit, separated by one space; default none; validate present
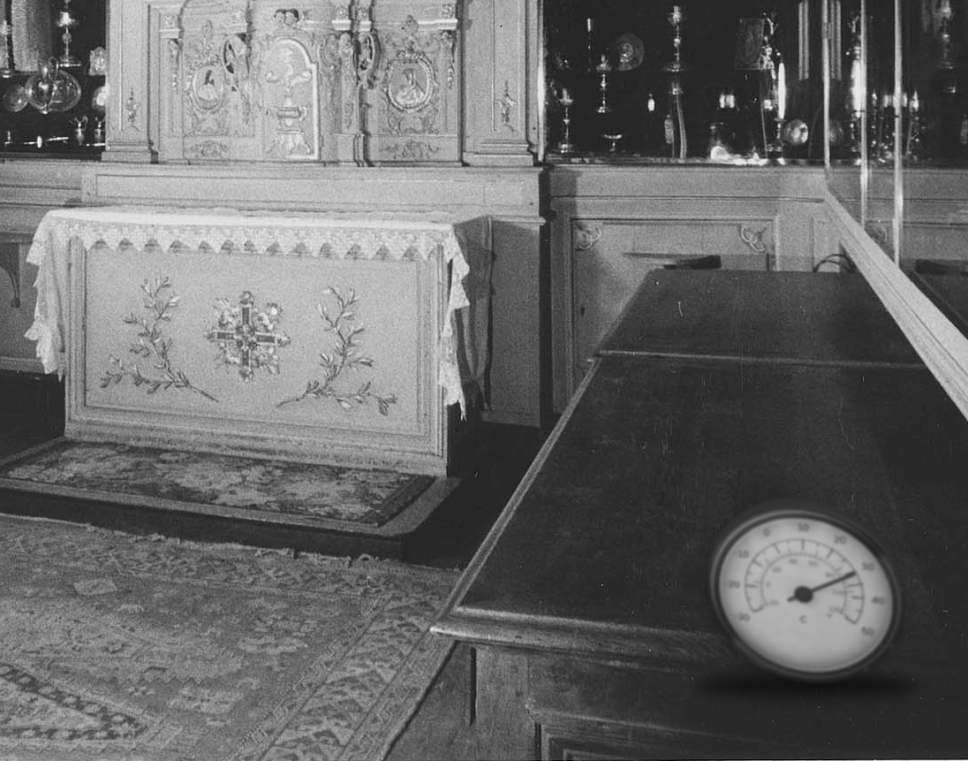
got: 30 °C
